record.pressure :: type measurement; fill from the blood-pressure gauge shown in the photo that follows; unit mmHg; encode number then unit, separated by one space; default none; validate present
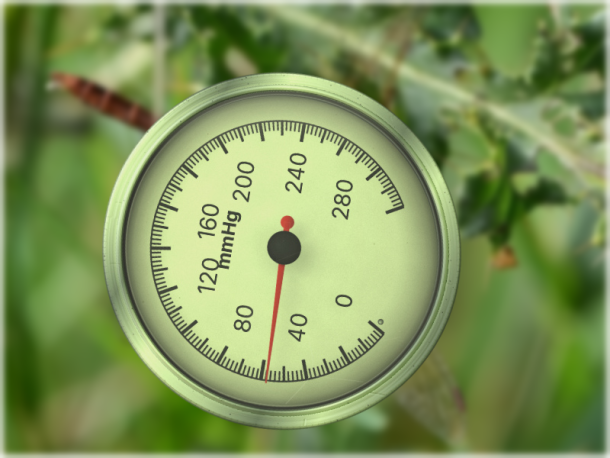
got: 58 mmHg
